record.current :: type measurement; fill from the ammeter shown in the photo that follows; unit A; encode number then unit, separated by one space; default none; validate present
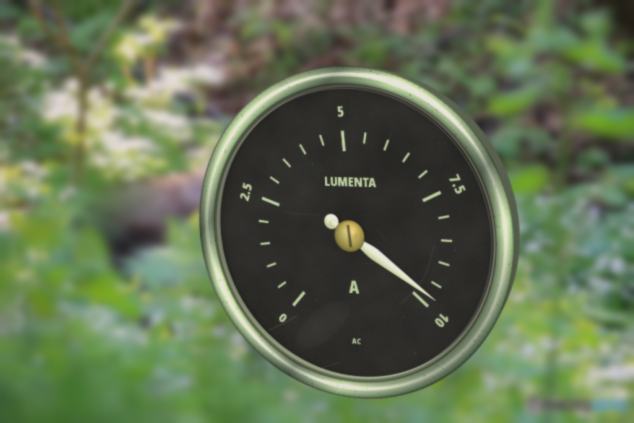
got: 9.75 A
